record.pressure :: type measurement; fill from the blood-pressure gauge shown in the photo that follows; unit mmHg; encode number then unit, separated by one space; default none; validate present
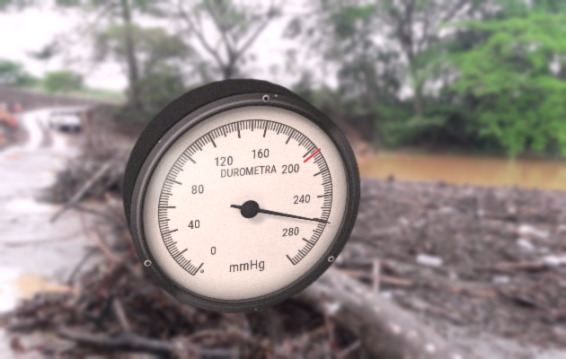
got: 260 mmHg
